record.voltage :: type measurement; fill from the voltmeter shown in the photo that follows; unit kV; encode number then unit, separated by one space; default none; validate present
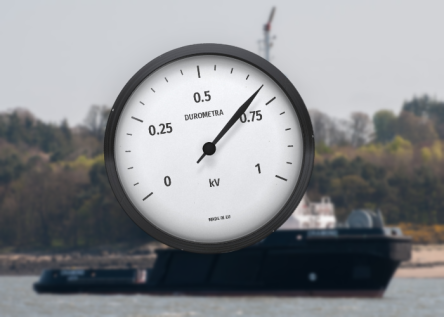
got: 0.7 kV
